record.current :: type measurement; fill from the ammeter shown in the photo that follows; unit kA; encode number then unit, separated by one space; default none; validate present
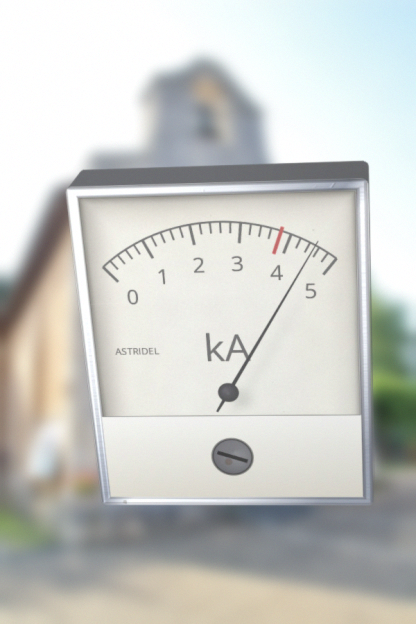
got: 4.5 kA
